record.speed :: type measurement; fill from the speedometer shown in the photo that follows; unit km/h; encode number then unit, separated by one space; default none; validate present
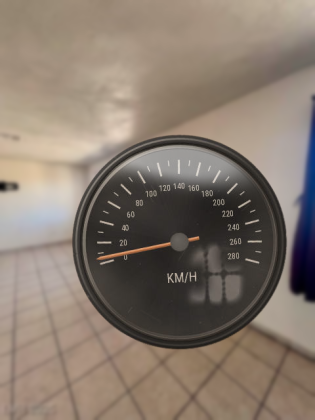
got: 5 km/h
